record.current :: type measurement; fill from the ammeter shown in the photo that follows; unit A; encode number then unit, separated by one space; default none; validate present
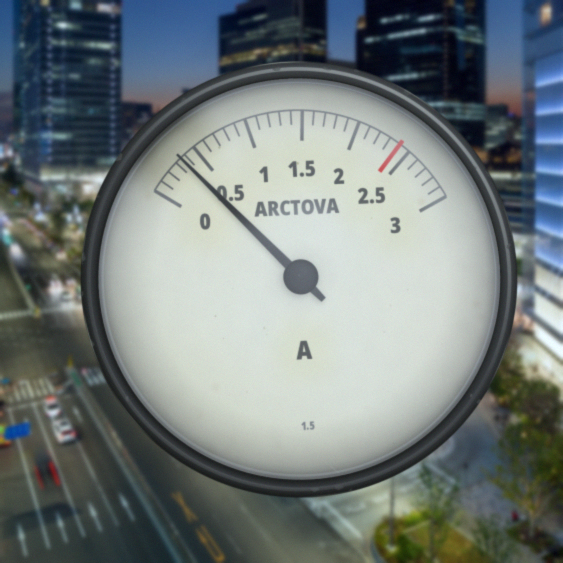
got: 0.35 A
